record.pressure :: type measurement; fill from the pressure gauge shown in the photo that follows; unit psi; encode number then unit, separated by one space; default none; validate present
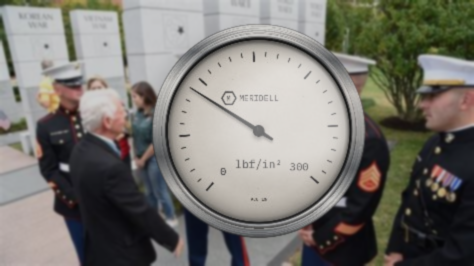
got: 90 psi
